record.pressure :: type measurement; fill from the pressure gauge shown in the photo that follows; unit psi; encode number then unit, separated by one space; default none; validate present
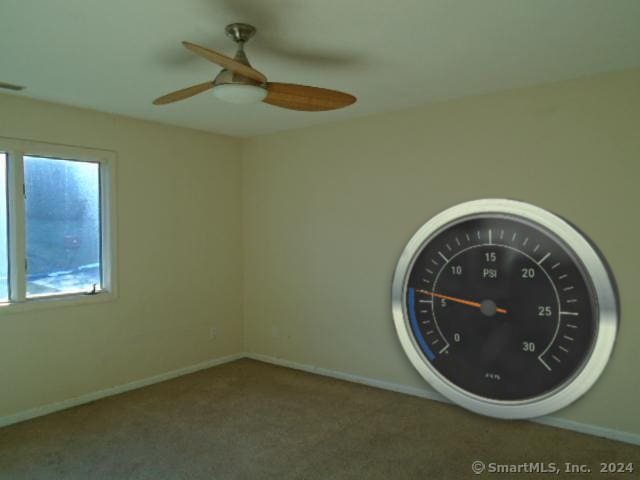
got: 6 psi
